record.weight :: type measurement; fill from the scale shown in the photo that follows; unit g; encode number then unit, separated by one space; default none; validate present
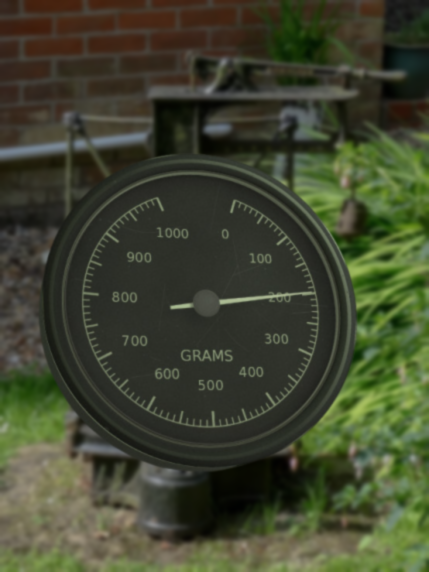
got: 200 g
